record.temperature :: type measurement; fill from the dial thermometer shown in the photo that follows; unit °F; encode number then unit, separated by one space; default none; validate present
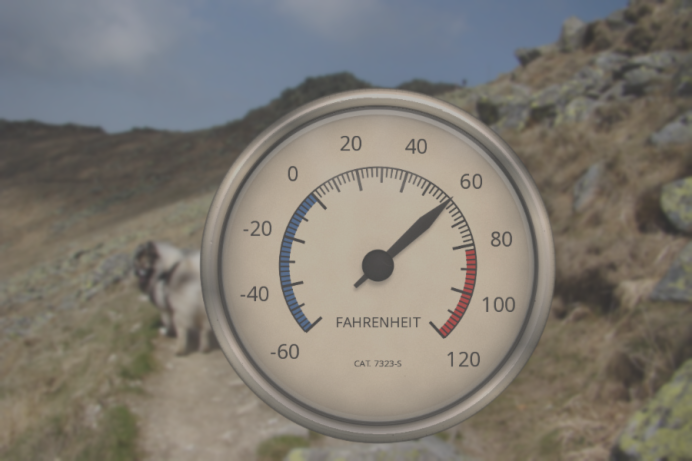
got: 60 °F
